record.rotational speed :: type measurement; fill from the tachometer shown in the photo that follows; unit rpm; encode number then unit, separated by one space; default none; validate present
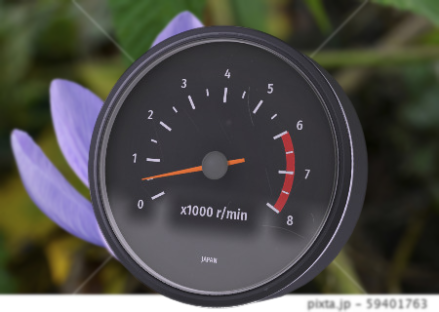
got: 500 rpm
